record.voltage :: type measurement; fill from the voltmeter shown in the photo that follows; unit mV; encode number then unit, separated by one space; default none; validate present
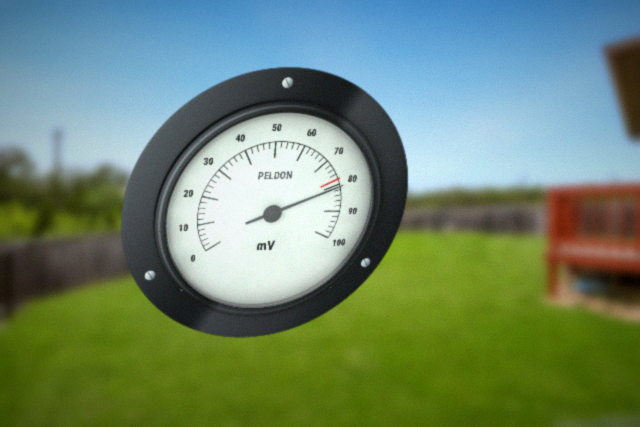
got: 80 mV
